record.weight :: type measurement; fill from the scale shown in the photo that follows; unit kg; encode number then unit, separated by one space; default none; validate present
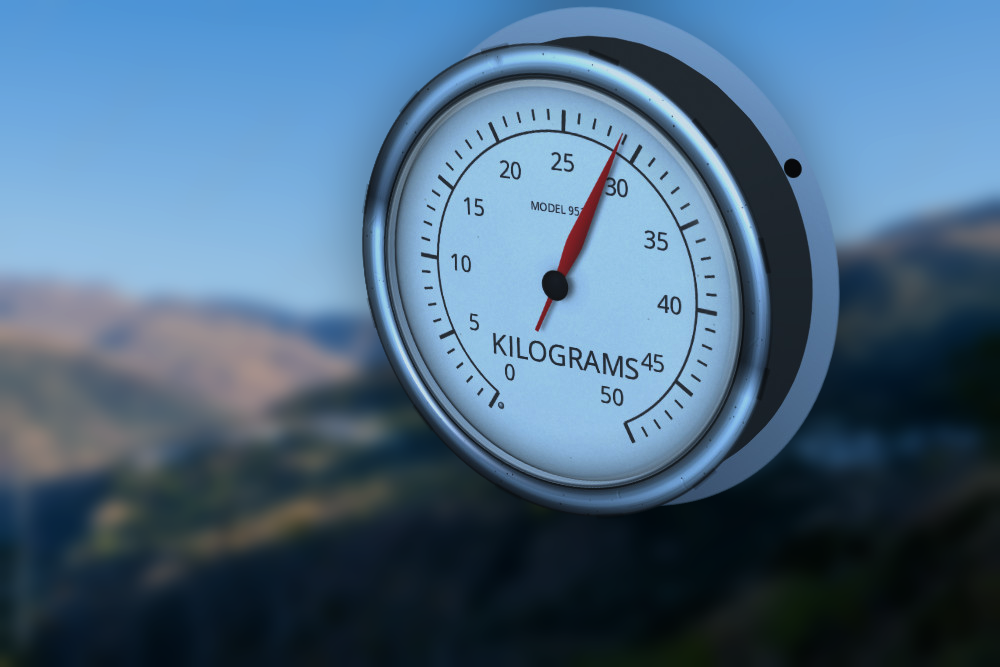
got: 29 kg
